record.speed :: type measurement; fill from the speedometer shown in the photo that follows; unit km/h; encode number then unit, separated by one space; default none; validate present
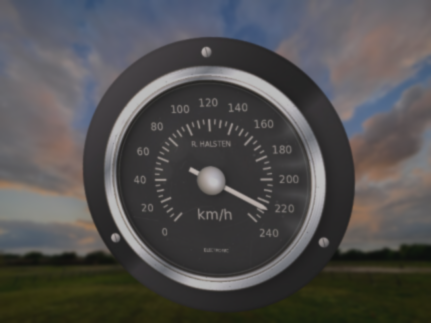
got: 225 km/h
